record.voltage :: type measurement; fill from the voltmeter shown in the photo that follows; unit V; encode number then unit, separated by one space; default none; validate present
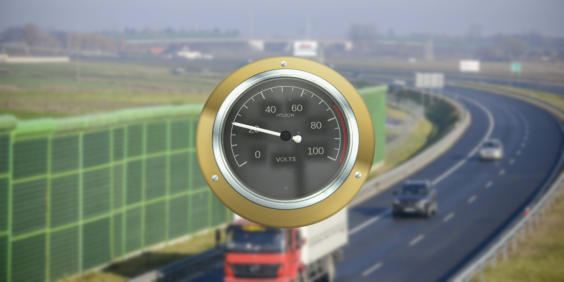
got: 20 V
